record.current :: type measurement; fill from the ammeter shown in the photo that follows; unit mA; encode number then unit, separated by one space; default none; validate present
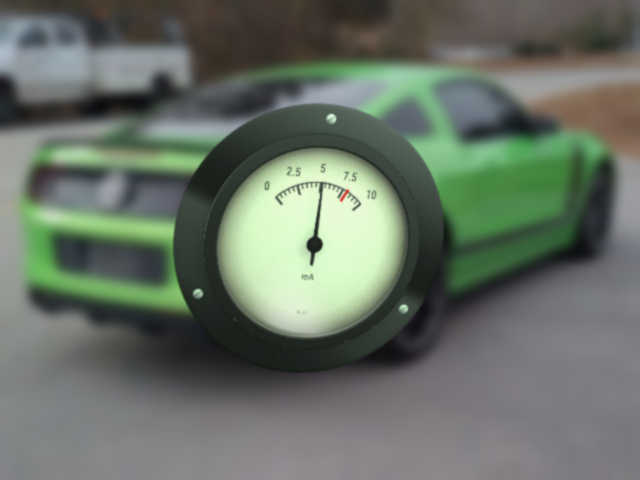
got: 5 mA
